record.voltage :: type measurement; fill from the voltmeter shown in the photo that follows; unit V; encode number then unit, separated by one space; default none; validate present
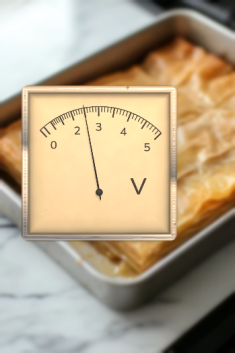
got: 2.5 V
